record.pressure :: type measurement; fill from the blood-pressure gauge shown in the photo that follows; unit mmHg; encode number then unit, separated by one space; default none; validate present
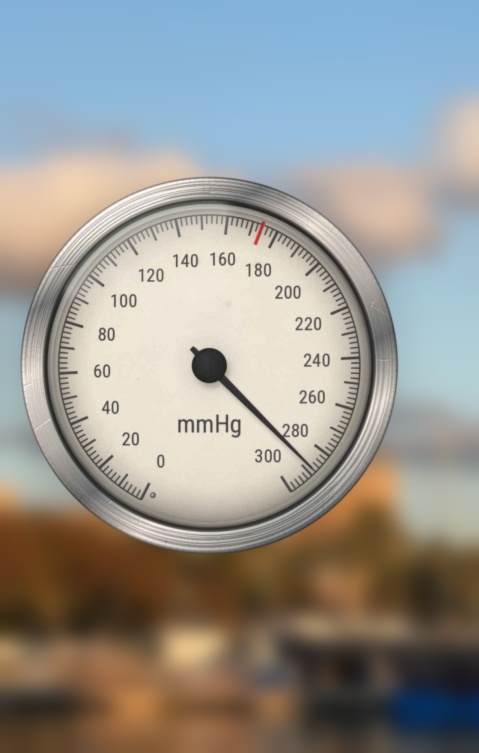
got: 288 mmHg
